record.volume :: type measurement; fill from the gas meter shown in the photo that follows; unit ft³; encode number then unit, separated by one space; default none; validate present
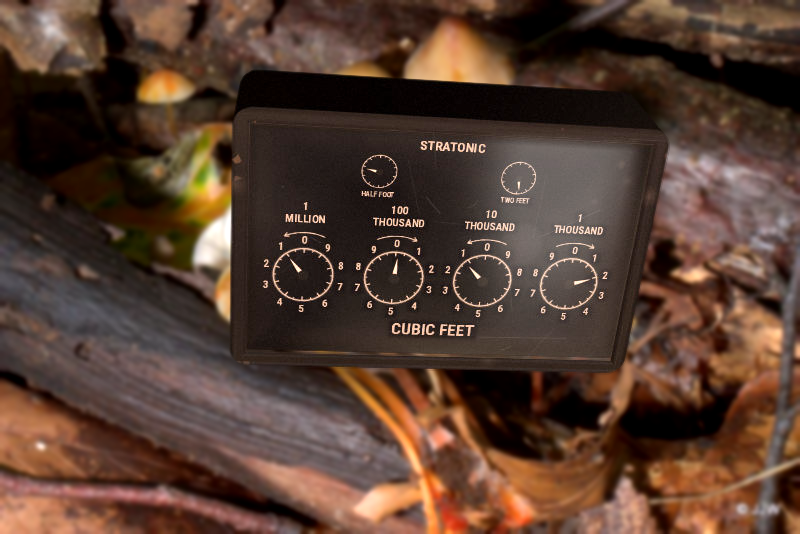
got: 101200 ft³
